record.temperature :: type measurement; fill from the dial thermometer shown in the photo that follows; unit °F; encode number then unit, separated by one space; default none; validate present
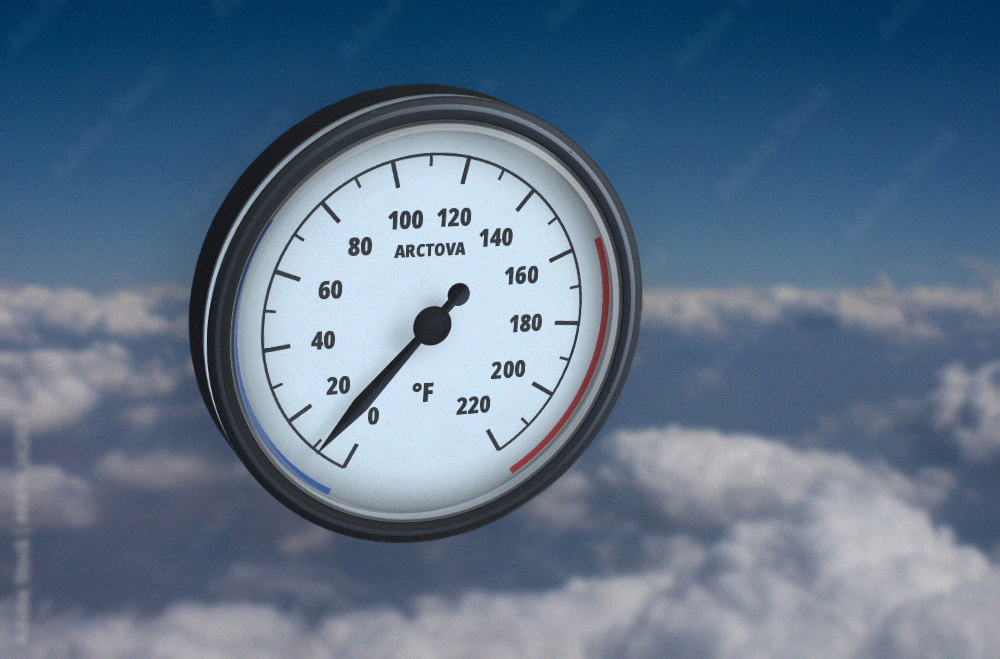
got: 10 °F
